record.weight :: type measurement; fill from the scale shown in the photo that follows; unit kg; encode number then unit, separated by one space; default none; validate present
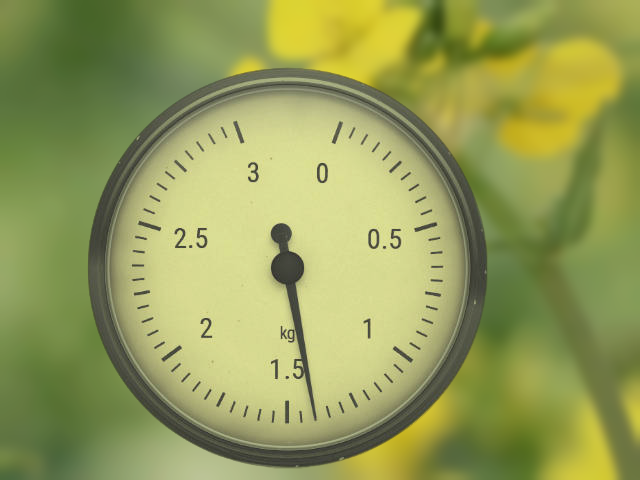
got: 1.4 kg
